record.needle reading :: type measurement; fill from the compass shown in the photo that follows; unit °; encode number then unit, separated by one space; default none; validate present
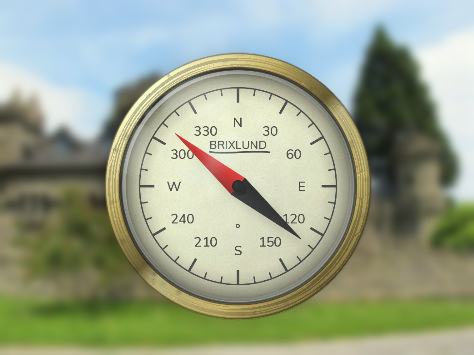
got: 310 °
